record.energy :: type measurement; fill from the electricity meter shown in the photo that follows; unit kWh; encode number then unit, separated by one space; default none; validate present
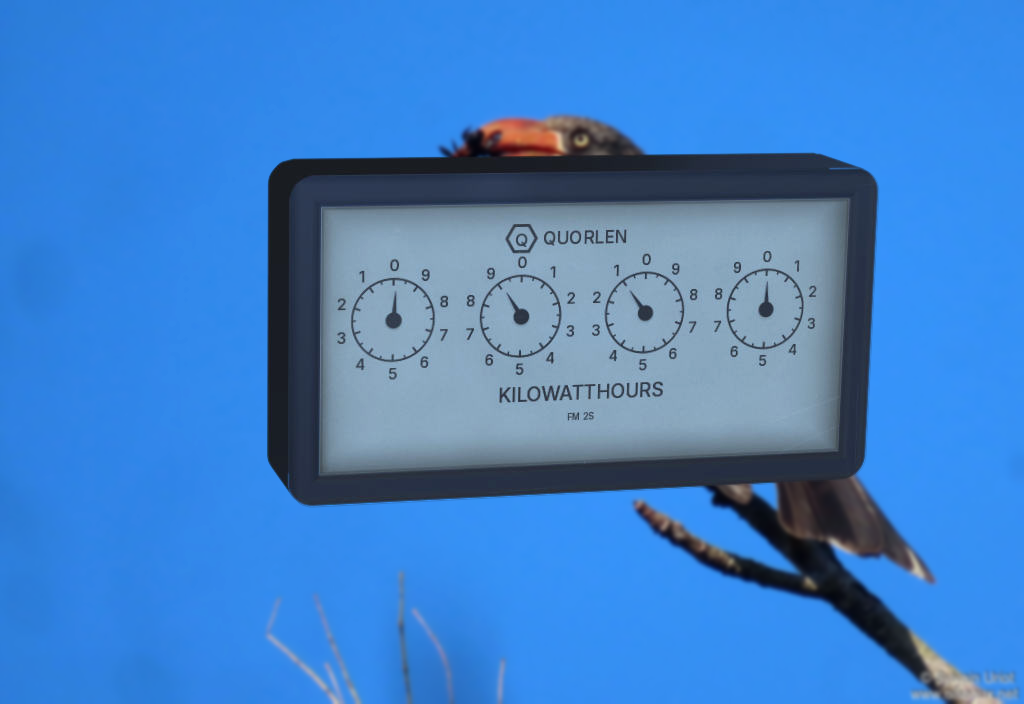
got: 9910 kWh
